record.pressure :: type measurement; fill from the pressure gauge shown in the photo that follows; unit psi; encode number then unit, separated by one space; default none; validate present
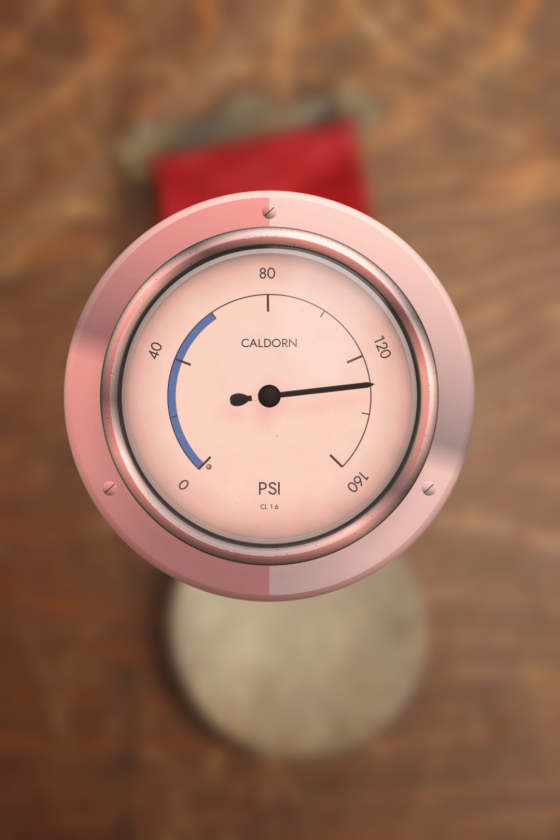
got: 130 psi
